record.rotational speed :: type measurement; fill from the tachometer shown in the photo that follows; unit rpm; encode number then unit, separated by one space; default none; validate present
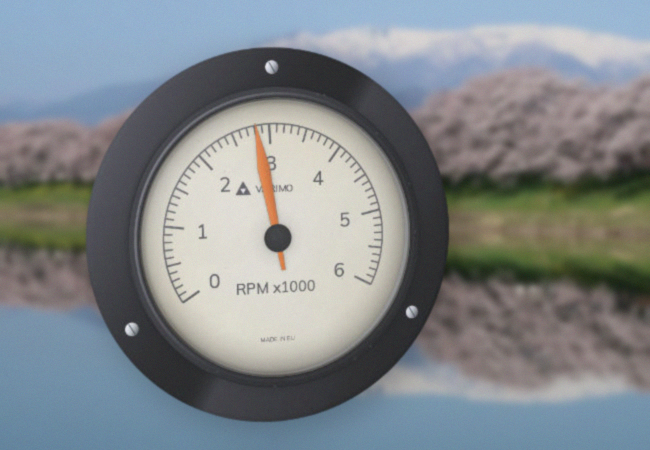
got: 2800 rpm
